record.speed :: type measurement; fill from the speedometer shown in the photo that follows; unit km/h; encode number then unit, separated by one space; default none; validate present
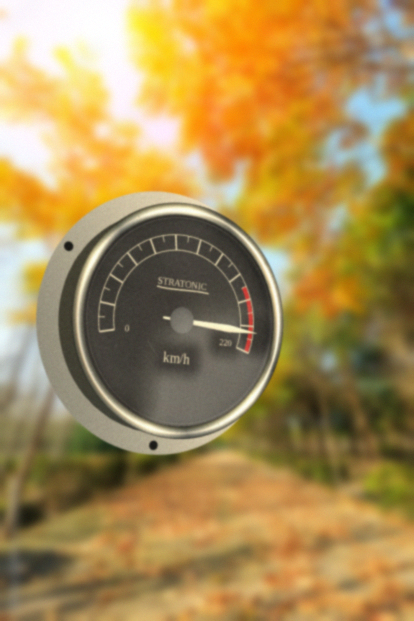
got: 205 km/h
